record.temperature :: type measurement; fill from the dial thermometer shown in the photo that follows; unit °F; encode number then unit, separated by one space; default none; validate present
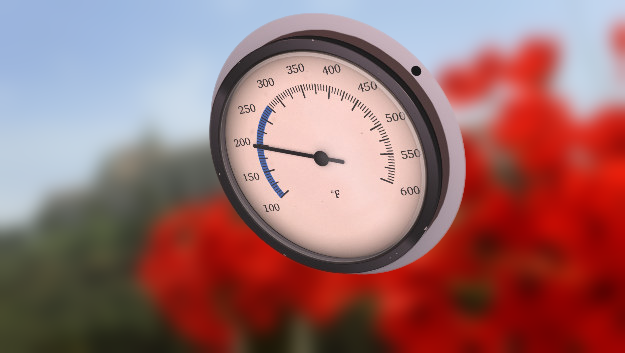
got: 200 °F
